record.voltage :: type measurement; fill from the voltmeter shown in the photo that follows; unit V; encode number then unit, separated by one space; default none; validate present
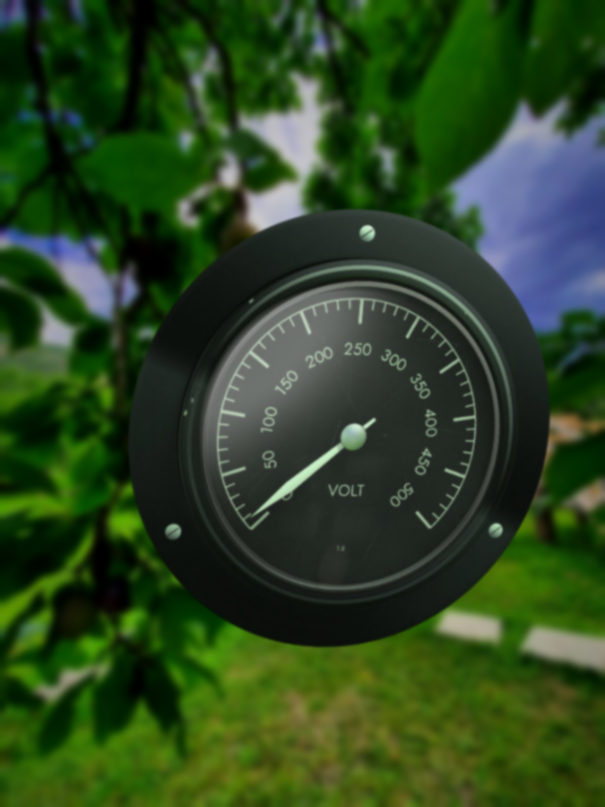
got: 10 V
